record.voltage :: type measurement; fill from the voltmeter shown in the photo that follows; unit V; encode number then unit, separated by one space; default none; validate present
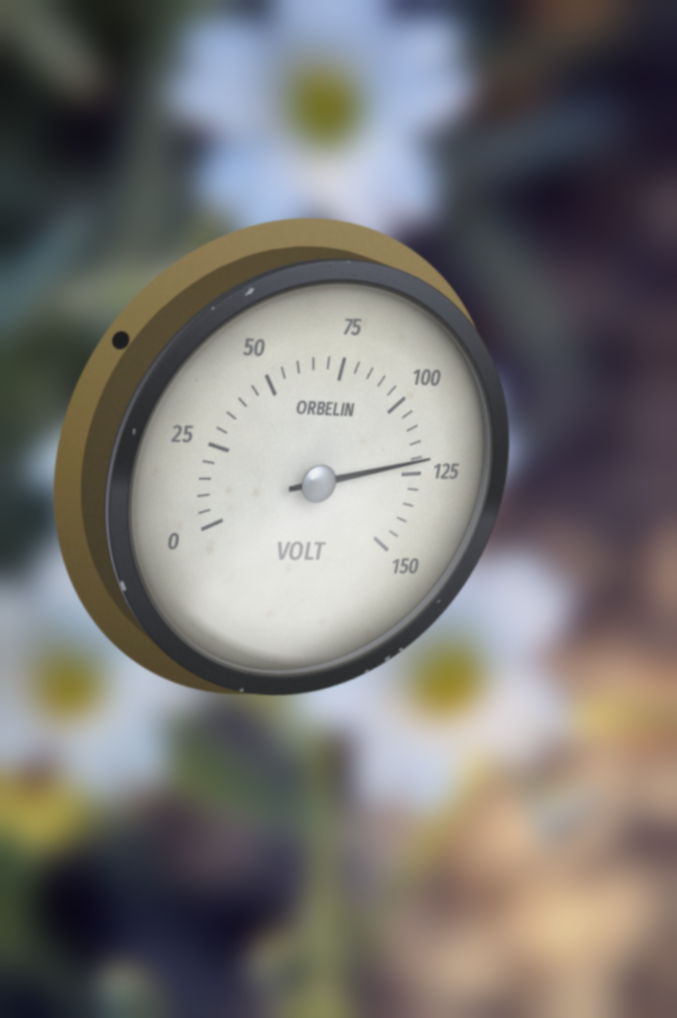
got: 120 V
